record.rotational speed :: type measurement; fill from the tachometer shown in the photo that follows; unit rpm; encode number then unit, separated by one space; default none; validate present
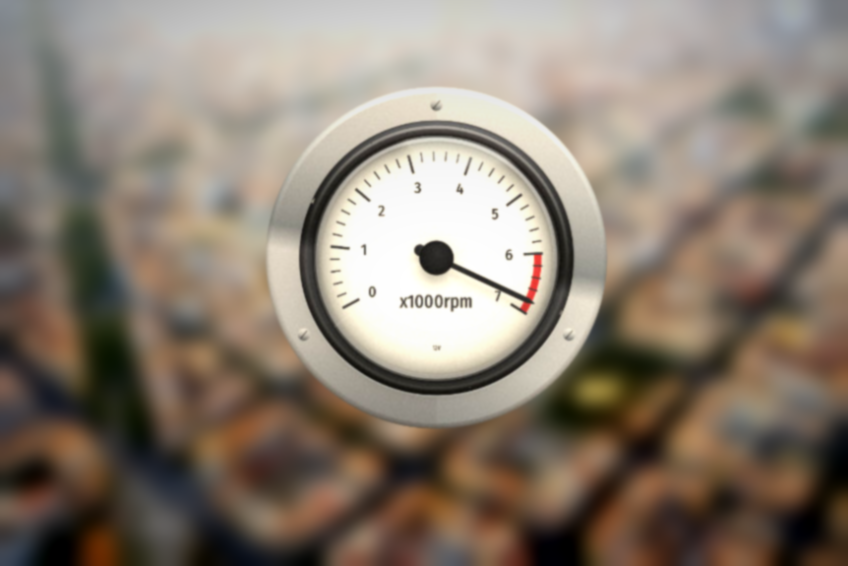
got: 6800 rpm
